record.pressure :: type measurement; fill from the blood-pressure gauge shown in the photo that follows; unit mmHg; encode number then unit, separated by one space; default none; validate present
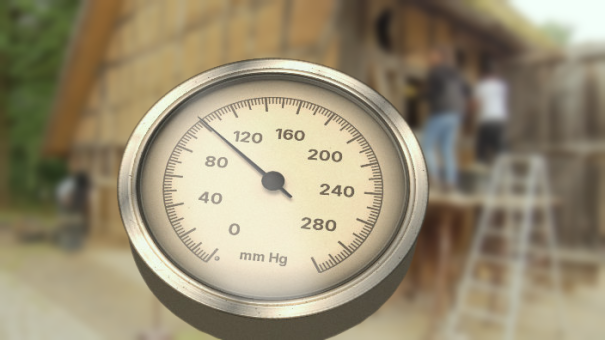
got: 100 mmHg
